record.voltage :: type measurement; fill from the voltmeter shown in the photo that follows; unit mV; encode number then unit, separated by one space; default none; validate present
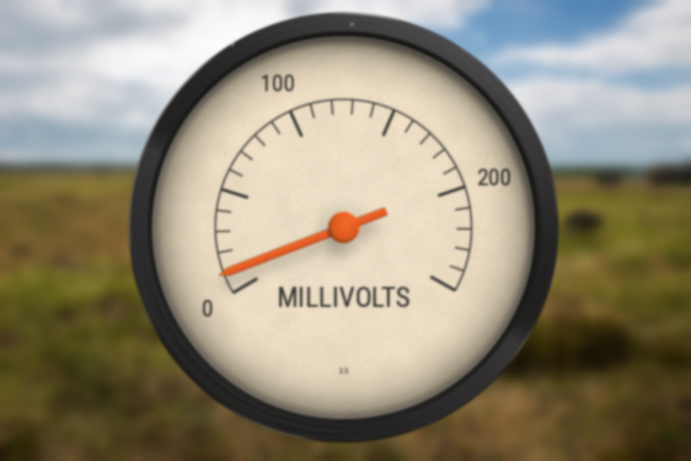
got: 10 mV
